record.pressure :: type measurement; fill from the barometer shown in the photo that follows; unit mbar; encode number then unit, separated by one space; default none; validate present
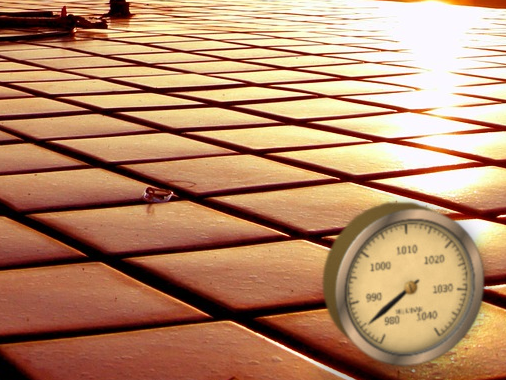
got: 985 mbar
